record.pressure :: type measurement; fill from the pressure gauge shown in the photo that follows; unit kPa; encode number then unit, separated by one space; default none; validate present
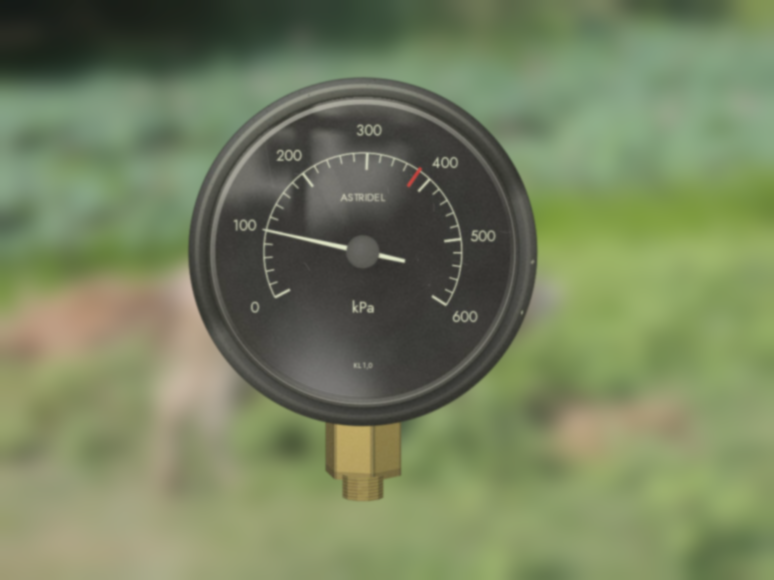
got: 100 kPa
